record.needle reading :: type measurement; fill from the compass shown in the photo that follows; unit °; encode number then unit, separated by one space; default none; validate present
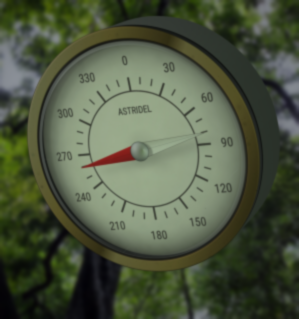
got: 260 °
